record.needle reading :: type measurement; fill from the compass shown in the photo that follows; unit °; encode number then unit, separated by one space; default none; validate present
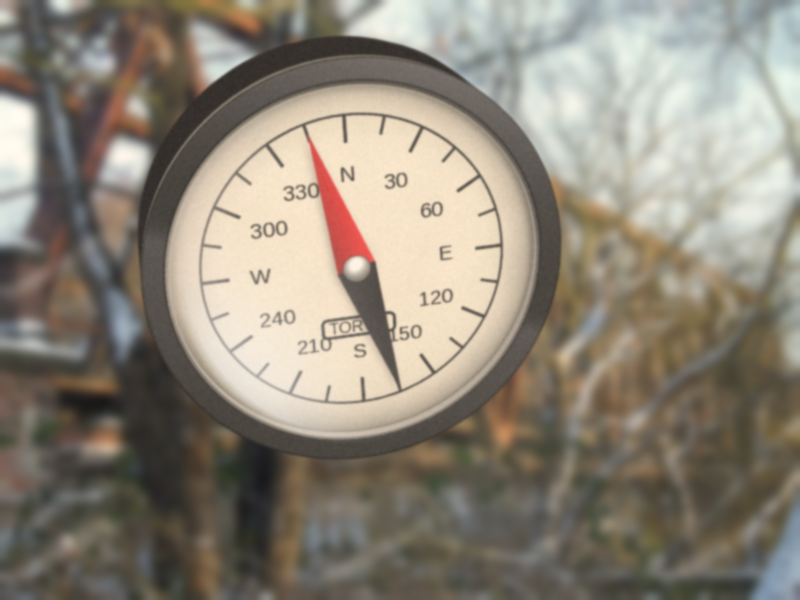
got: 345 °
